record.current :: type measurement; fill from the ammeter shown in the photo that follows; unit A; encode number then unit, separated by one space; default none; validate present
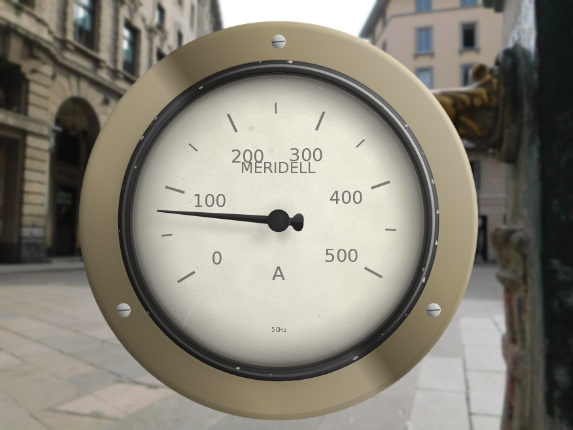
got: 75 A
